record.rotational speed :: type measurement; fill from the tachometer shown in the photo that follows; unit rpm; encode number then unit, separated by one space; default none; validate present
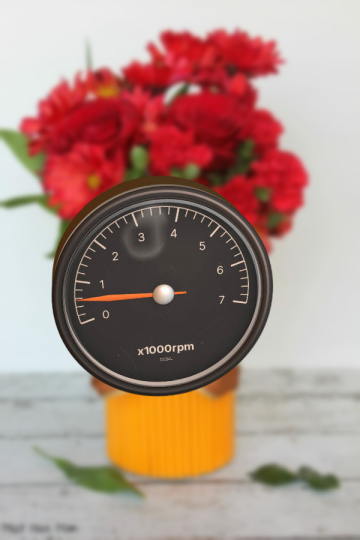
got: 600 rpm
